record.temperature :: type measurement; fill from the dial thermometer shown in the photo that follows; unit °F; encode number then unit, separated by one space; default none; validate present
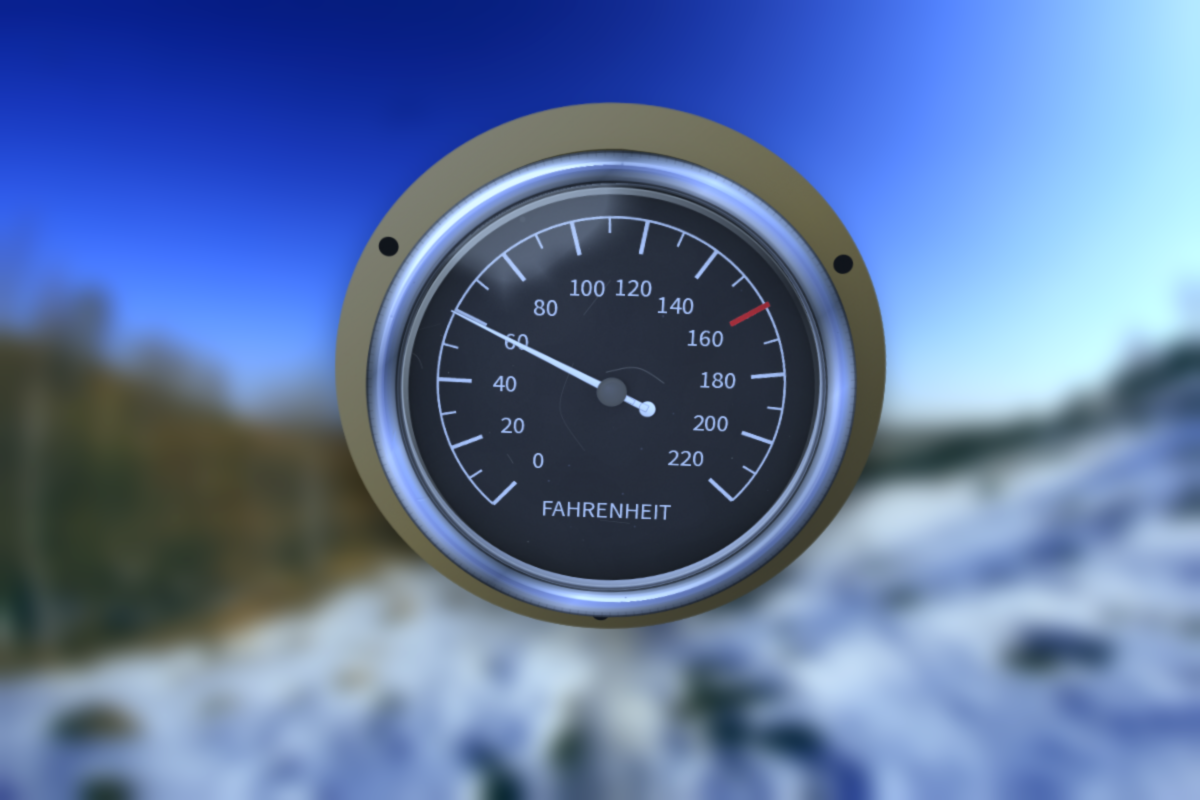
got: 60 °F
